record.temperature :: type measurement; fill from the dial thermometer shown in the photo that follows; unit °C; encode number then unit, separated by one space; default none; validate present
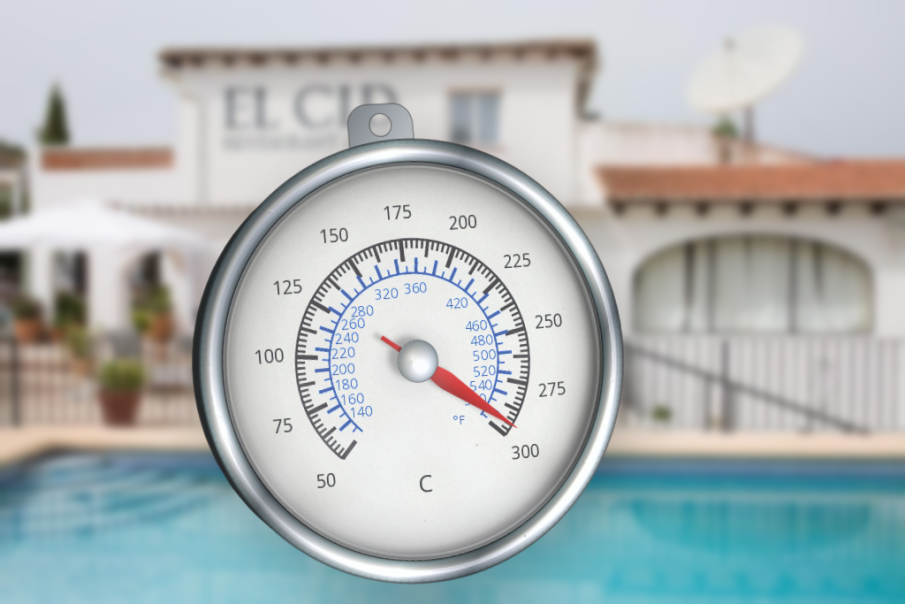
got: 295 °C
